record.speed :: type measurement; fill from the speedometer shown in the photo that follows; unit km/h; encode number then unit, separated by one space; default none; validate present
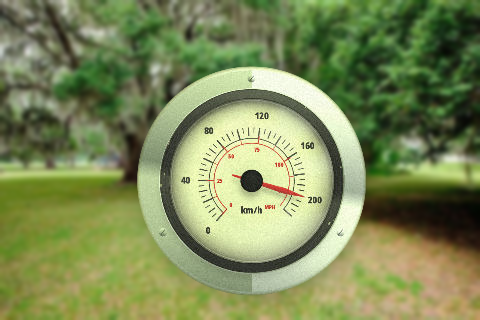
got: 200 km/h
